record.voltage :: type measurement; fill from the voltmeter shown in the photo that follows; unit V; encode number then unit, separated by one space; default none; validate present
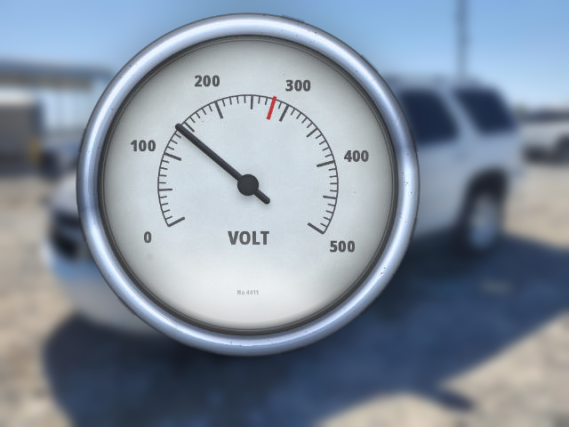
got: 140 V
